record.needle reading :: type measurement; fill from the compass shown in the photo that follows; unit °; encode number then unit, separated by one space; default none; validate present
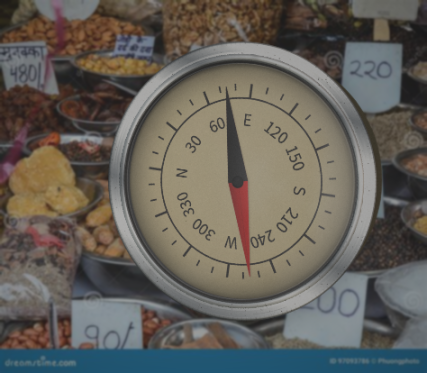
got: 255 °
